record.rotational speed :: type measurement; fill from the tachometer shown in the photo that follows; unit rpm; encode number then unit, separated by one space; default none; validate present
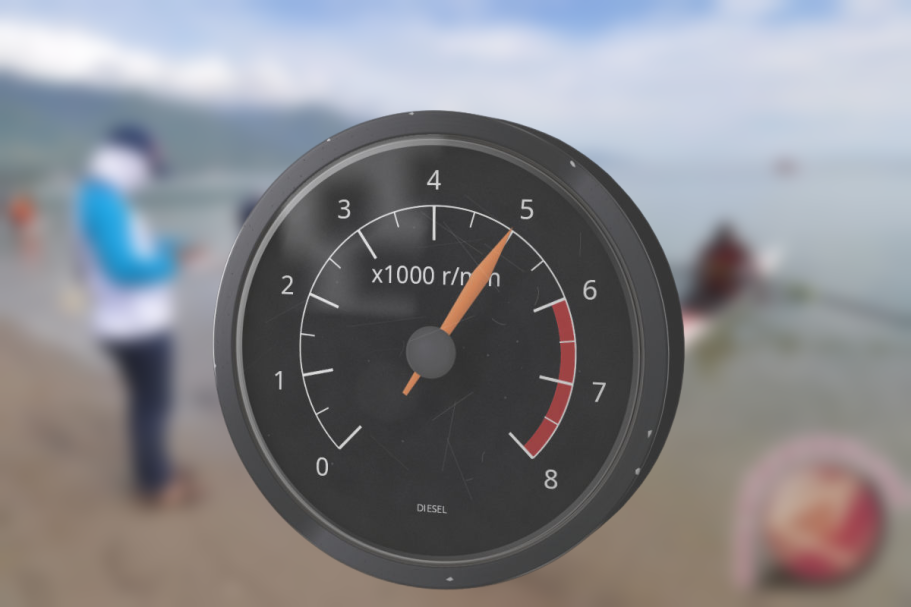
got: 5000 rpm
